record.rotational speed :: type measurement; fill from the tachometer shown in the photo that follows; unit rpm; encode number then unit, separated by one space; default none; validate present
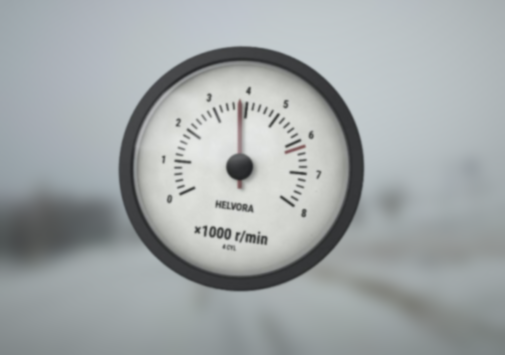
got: 3800 rpm
